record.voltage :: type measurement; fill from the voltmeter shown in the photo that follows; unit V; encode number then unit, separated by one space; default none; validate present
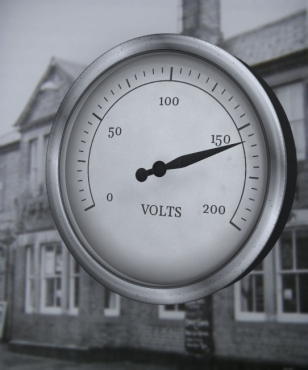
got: 157.5 V
